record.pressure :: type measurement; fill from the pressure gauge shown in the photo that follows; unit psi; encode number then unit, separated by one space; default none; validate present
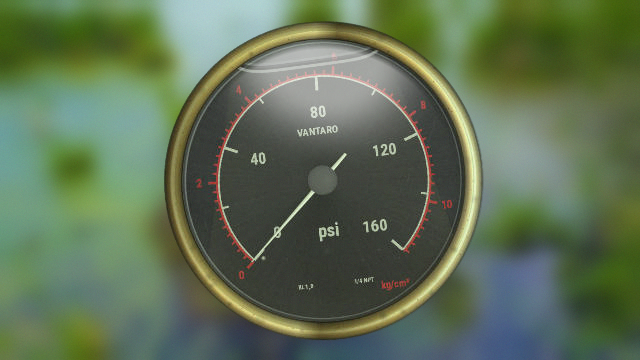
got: 0 psi
